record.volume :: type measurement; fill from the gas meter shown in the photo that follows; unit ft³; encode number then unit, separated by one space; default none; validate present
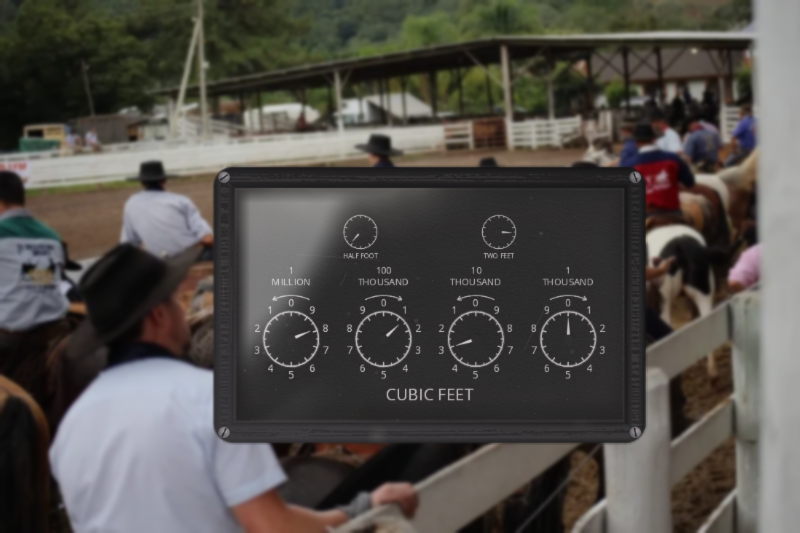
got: 813000 ft³
